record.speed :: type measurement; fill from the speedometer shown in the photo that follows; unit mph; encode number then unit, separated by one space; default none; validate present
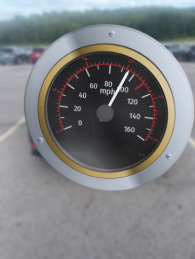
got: 95 mph
